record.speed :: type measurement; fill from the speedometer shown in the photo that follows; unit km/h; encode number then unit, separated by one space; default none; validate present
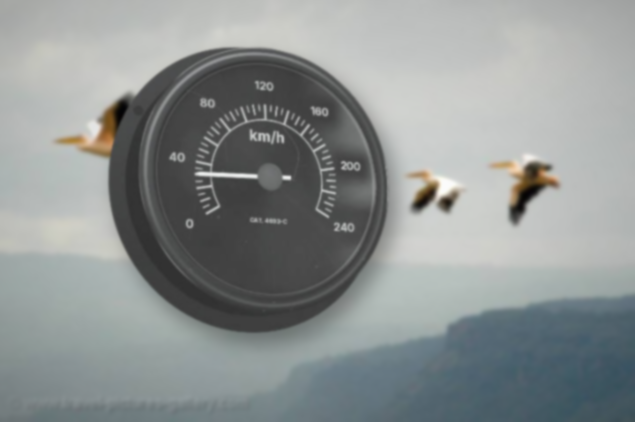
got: 30 km/h
